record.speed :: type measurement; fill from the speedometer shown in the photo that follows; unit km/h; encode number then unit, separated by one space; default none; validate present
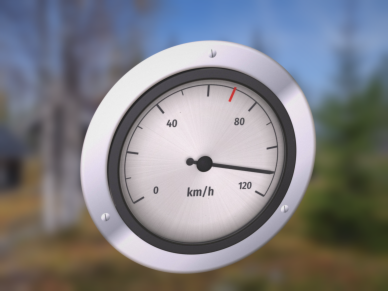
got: 110 km/h
